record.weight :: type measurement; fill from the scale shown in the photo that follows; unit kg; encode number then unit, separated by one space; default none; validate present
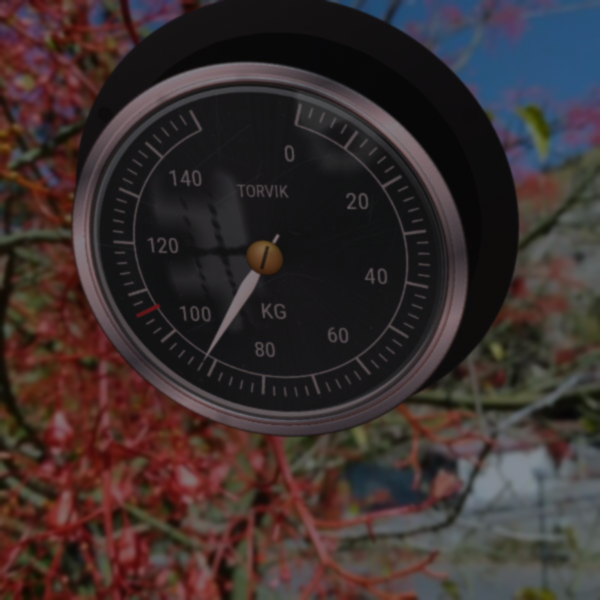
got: 92 kg
